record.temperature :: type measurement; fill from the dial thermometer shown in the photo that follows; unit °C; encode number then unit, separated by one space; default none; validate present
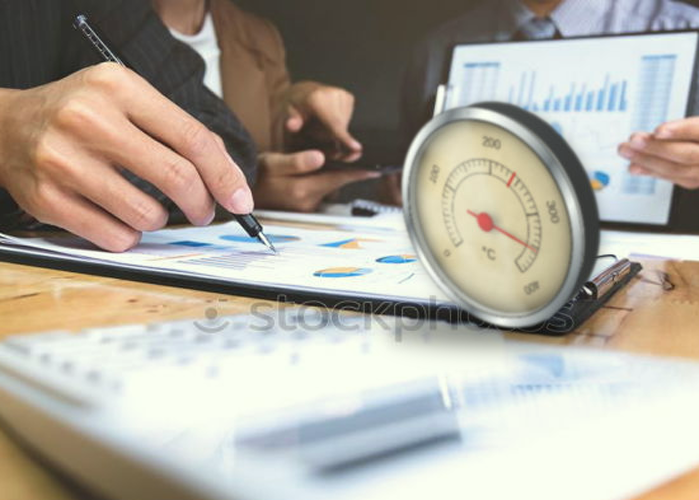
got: 350 °C
